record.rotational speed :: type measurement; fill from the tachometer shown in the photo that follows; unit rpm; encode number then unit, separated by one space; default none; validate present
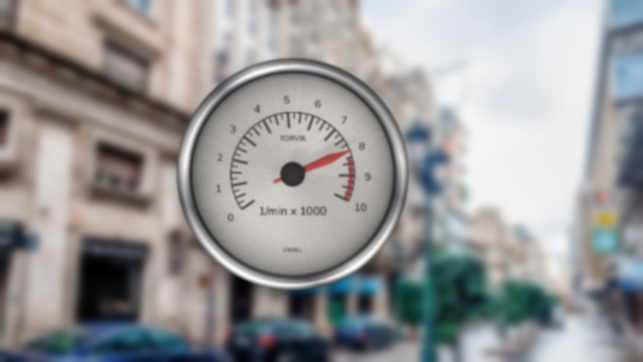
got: 8000 rpm
